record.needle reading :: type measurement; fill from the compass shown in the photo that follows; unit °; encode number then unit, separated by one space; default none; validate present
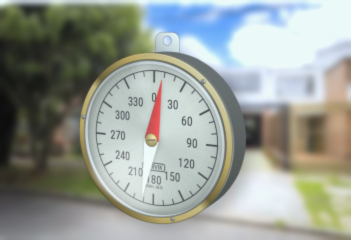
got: 10 °
